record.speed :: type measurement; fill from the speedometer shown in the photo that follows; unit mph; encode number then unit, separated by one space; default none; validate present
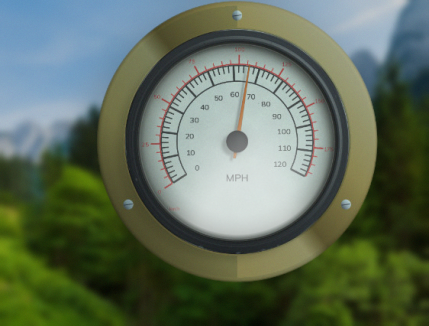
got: 66 mph
